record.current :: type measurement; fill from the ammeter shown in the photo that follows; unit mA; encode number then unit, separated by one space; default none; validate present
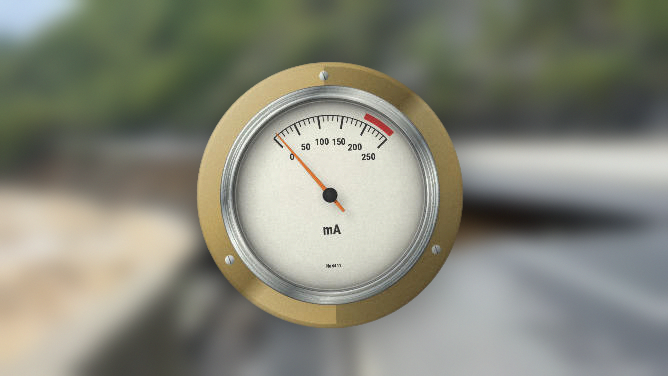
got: 10 mA
